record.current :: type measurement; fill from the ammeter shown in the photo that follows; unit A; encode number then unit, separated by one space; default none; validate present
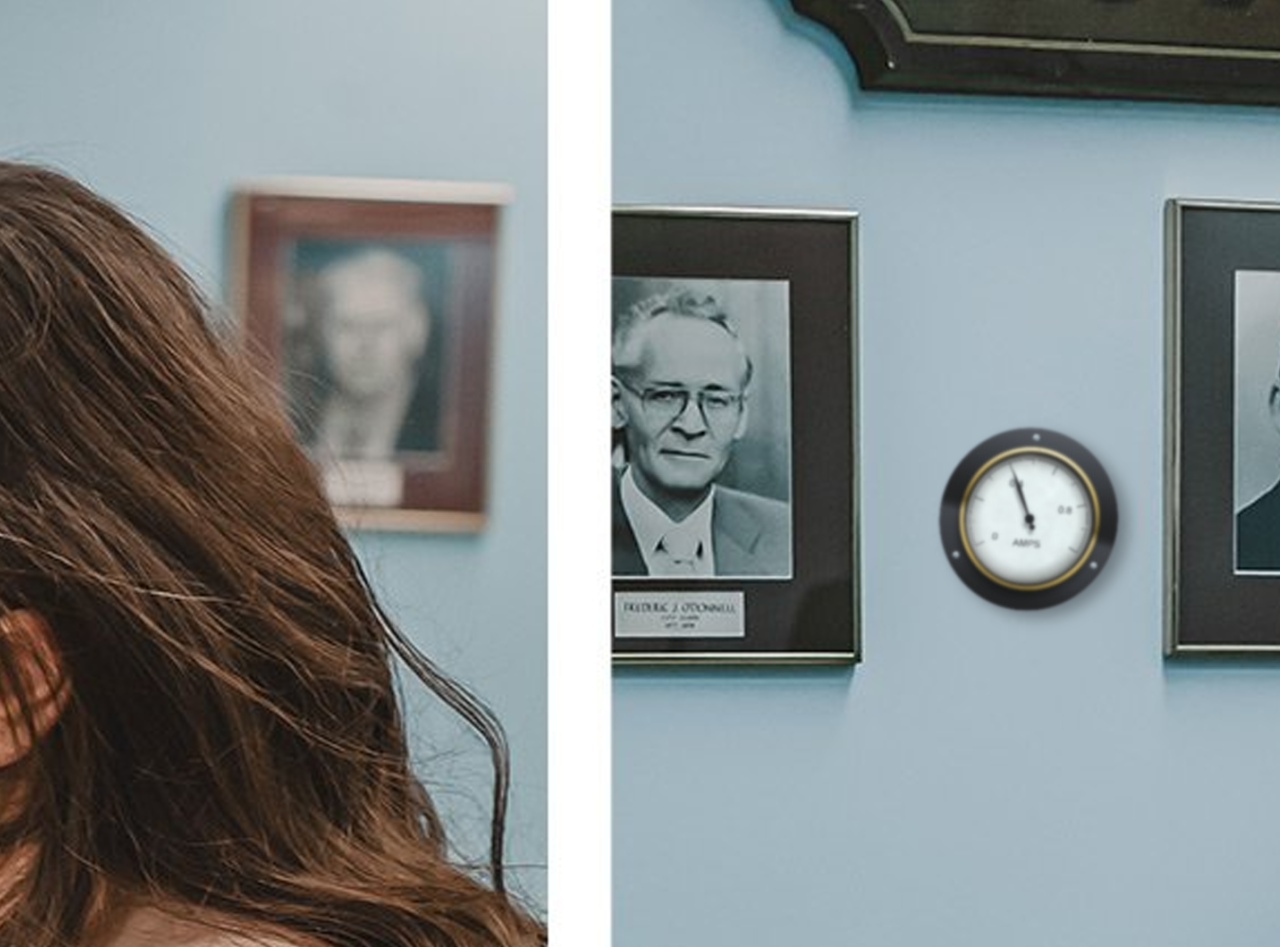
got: 0.4 A
